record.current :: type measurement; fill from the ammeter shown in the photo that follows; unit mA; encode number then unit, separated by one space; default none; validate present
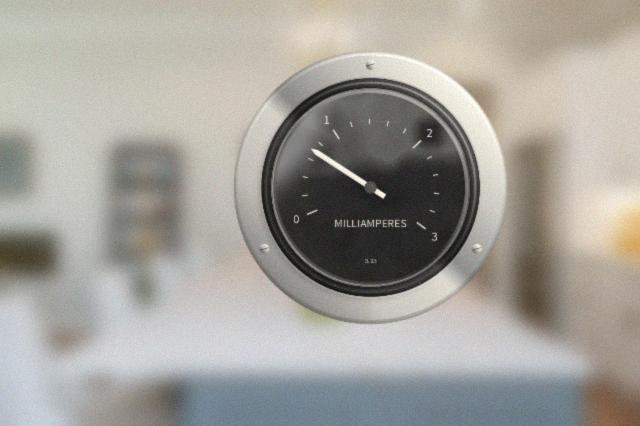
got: 0.7 mA
